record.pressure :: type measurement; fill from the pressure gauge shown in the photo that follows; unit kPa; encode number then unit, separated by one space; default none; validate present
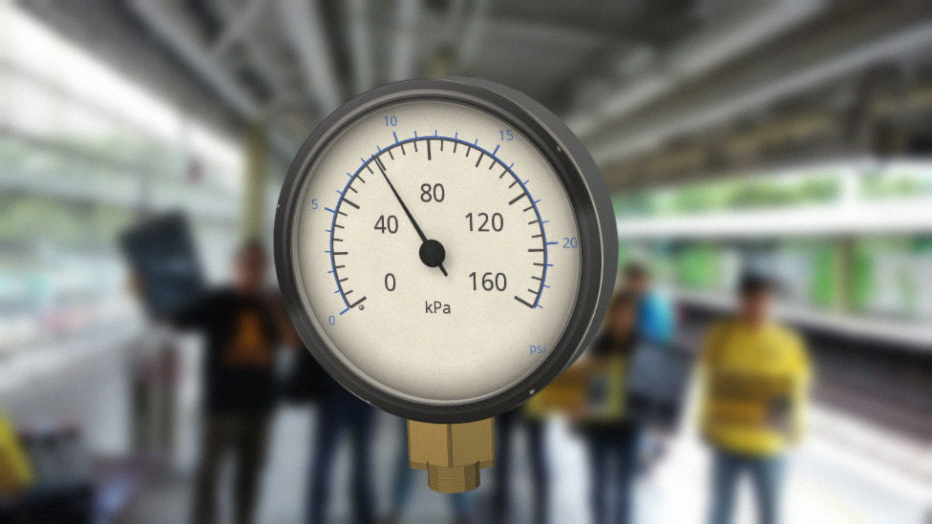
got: 60 kPa
